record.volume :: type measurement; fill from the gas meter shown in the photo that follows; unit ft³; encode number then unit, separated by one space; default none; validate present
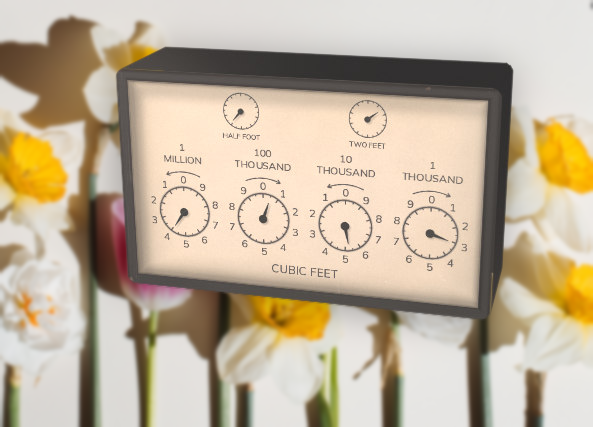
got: 405300 ft³
